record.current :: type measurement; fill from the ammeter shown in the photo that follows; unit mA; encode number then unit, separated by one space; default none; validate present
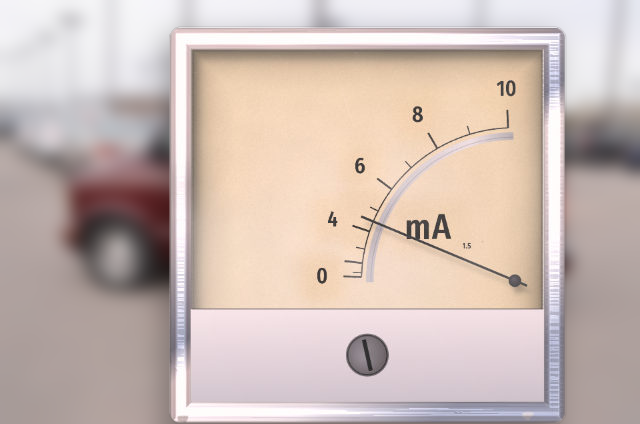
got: 4.5 mA
